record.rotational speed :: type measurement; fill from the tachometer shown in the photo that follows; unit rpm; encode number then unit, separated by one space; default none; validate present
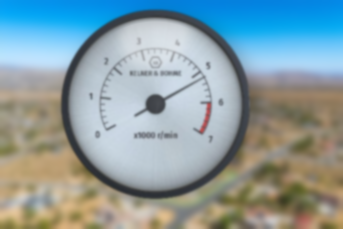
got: 5200 rpm
